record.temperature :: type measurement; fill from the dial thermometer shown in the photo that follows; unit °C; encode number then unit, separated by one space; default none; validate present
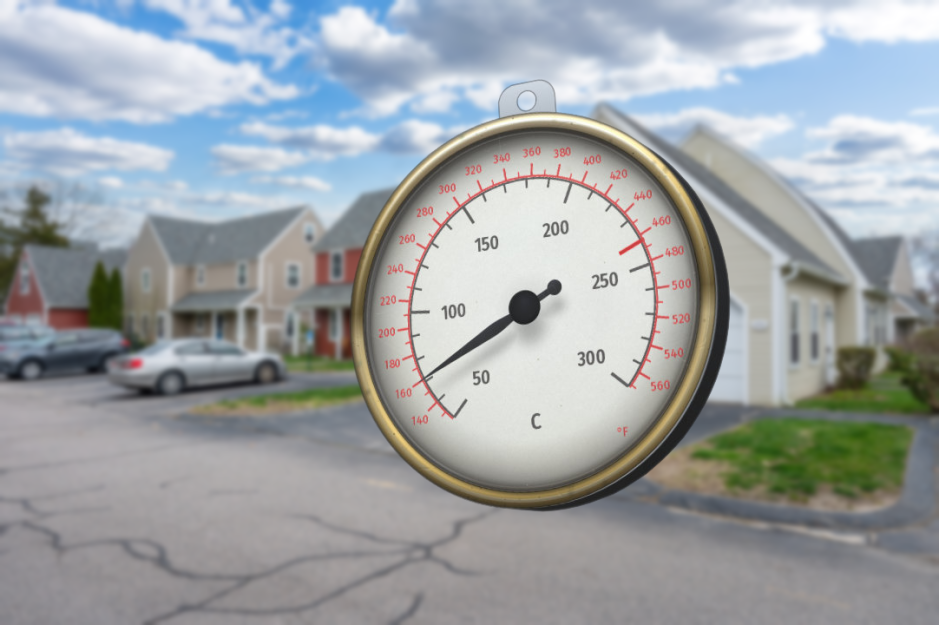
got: 70 °C
